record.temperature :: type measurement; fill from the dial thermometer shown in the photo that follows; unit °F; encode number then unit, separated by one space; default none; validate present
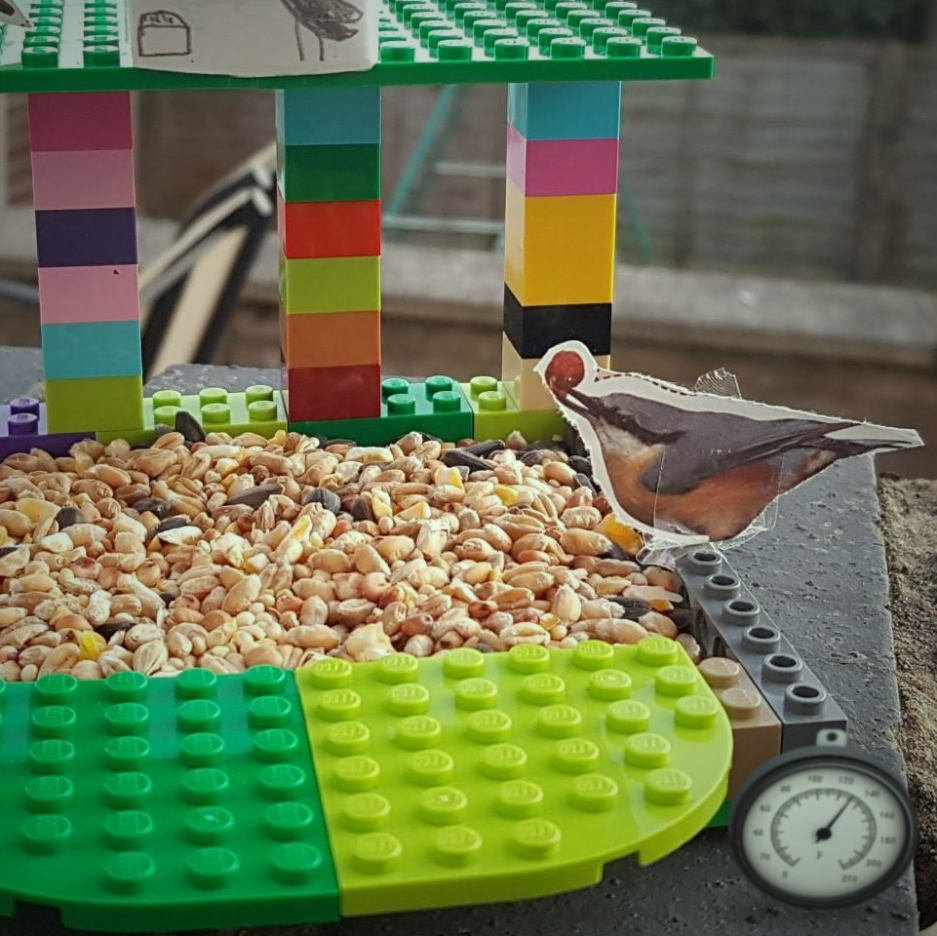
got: 130 °F
